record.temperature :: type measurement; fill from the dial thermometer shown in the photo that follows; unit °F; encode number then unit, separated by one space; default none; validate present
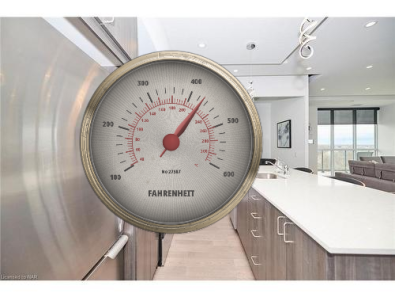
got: 430 °F
